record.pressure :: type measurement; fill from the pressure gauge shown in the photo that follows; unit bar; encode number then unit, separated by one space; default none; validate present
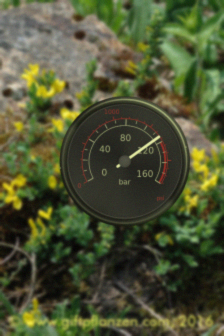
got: 115 bar
